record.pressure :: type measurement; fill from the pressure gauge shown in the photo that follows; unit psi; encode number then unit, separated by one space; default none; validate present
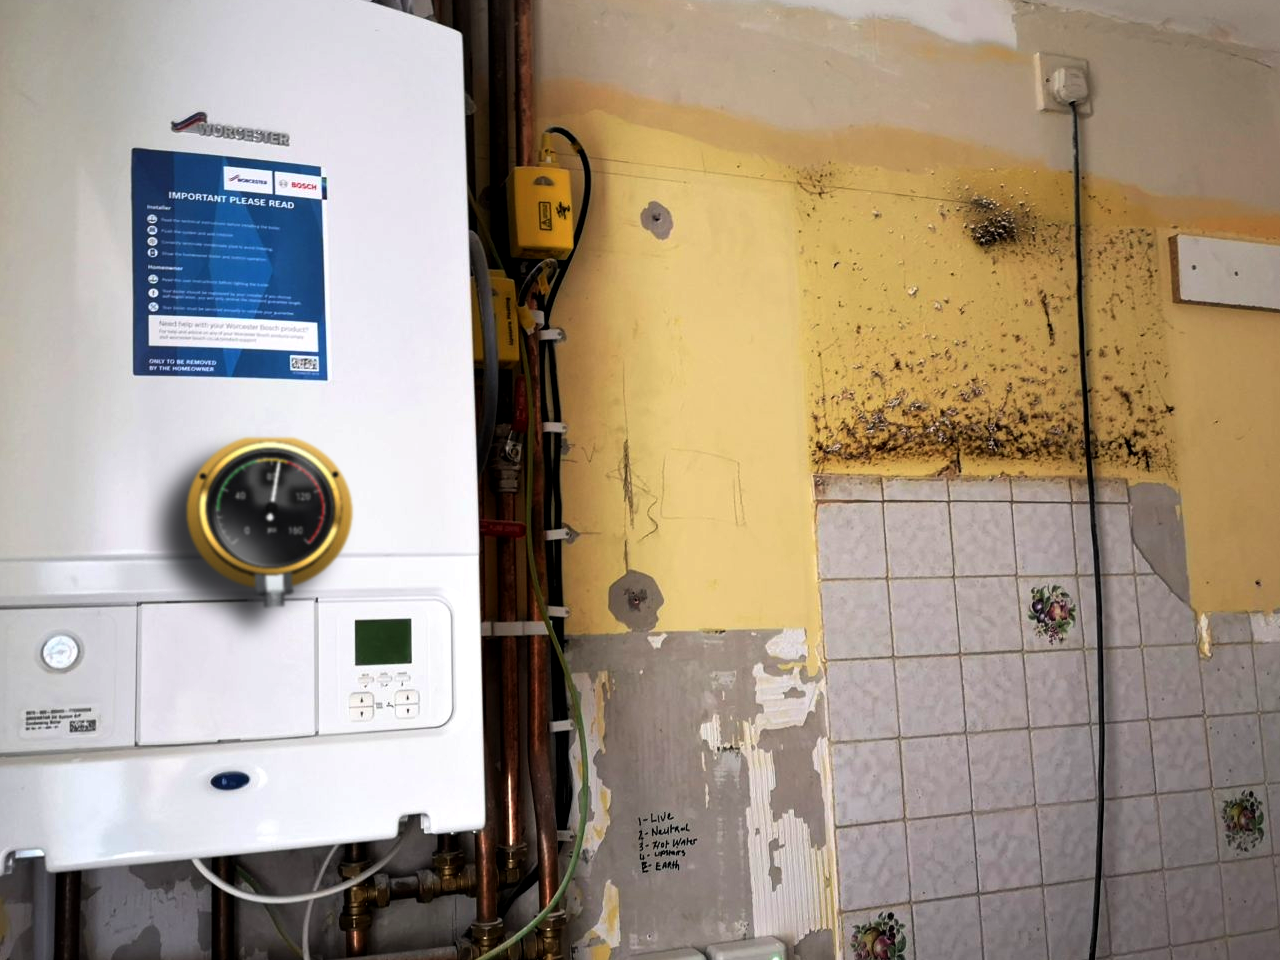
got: 85 psi
